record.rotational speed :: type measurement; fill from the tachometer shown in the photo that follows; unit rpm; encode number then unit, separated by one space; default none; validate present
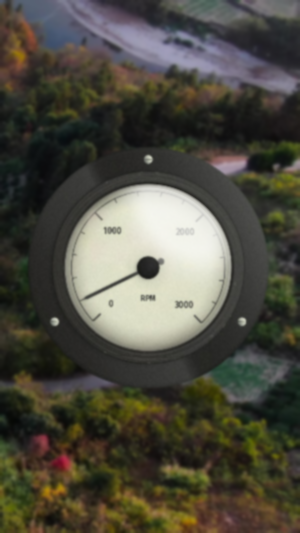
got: 200 rpm
